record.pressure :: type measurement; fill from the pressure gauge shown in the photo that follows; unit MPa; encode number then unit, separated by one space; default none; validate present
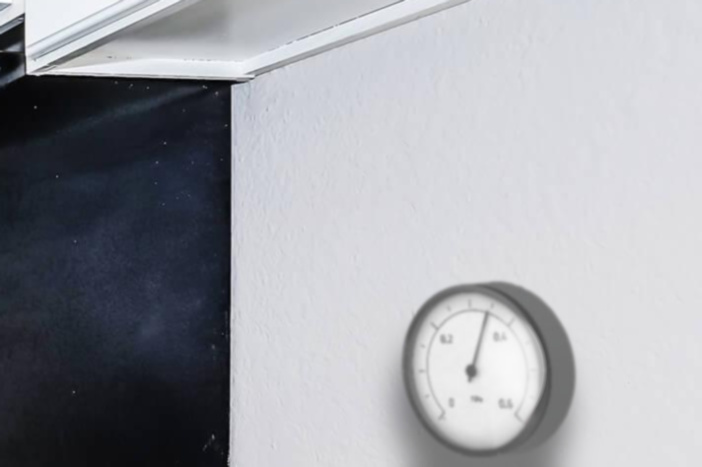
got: 0.35 MPa
